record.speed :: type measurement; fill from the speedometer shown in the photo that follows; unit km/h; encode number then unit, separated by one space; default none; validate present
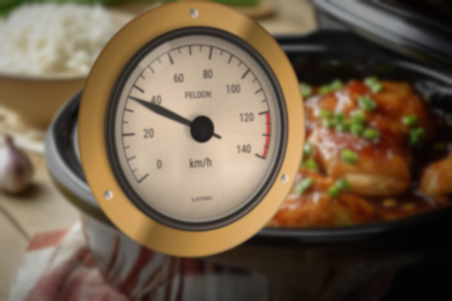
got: 35 km/h
